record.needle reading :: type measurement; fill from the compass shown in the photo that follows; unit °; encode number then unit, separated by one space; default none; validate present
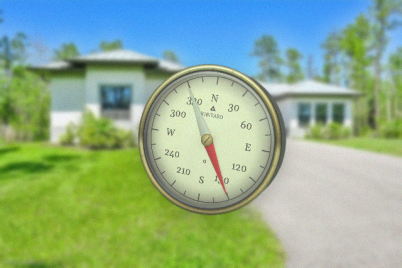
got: 150 °
